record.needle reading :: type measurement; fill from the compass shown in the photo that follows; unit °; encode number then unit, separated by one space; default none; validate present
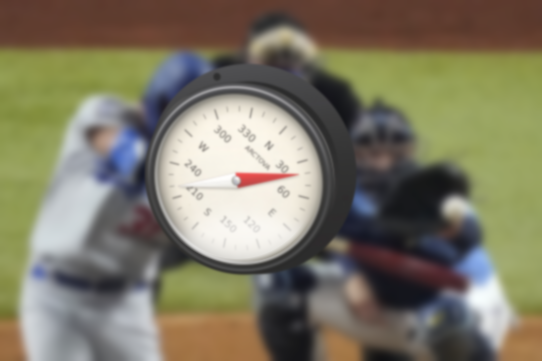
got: 40 °
